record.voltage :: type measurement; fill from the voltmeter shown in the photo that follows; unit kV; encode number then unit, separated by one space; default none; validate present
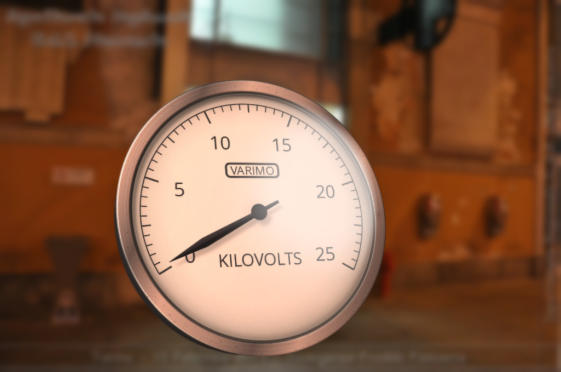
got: 0.25 kV
